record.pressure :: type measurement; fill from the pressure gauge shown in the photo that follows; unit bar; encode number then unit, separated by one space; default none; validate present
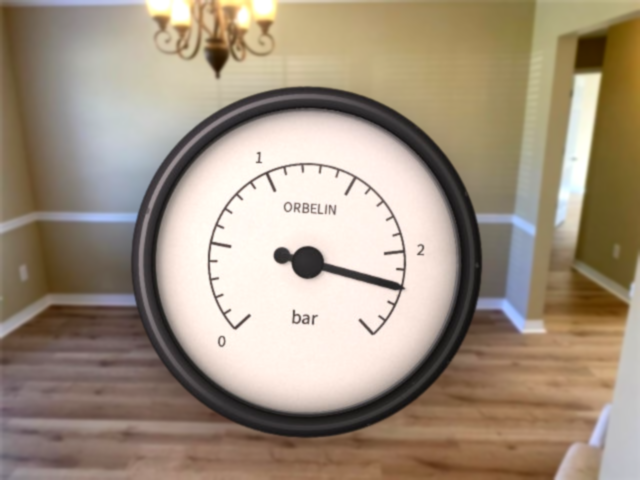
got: 2.2 bar
